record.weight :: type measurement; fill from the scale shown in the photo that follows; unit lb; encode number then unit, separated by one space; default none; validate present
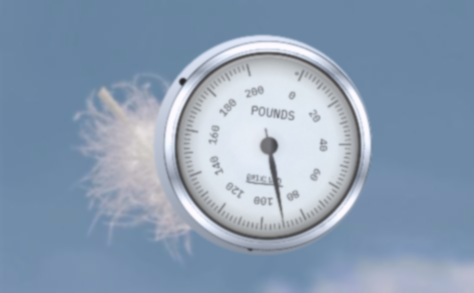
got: 90 lb
